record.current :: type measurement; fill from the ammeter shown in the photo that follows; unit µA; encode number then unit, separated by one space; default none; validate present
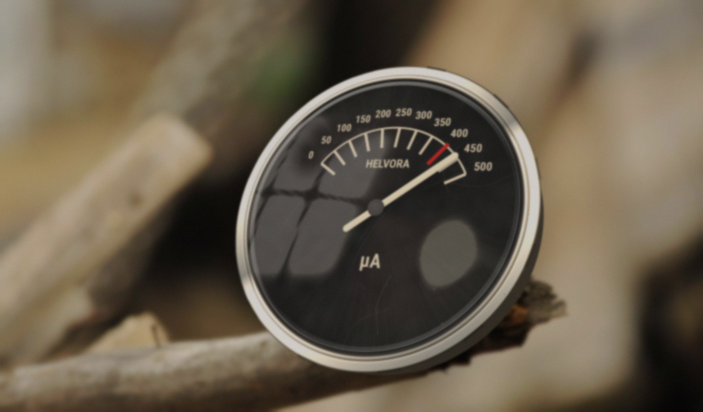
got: 450 µA
